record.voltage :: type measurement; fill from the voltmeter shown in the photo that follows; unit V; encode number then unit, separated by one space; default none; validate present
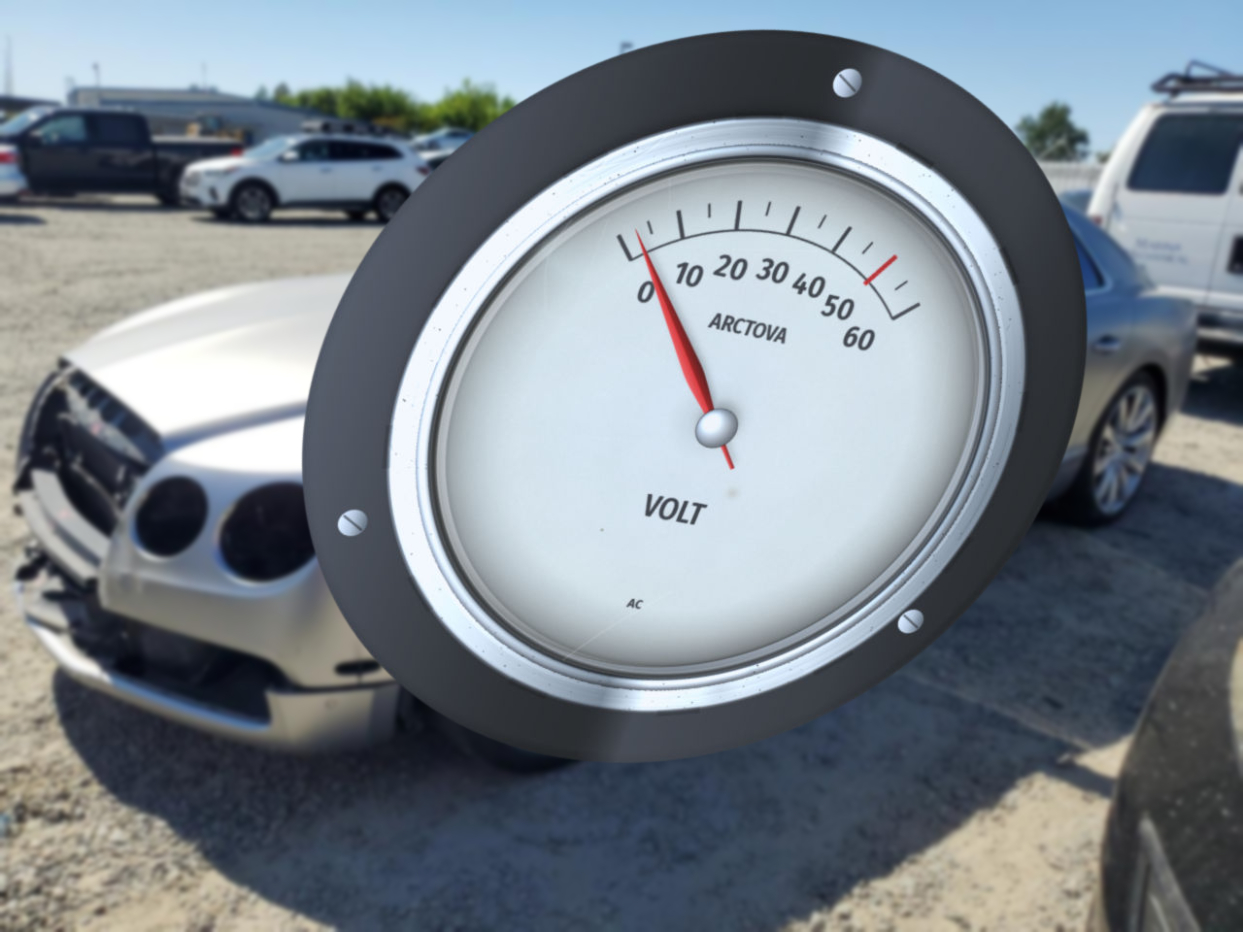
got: 2.5 V
